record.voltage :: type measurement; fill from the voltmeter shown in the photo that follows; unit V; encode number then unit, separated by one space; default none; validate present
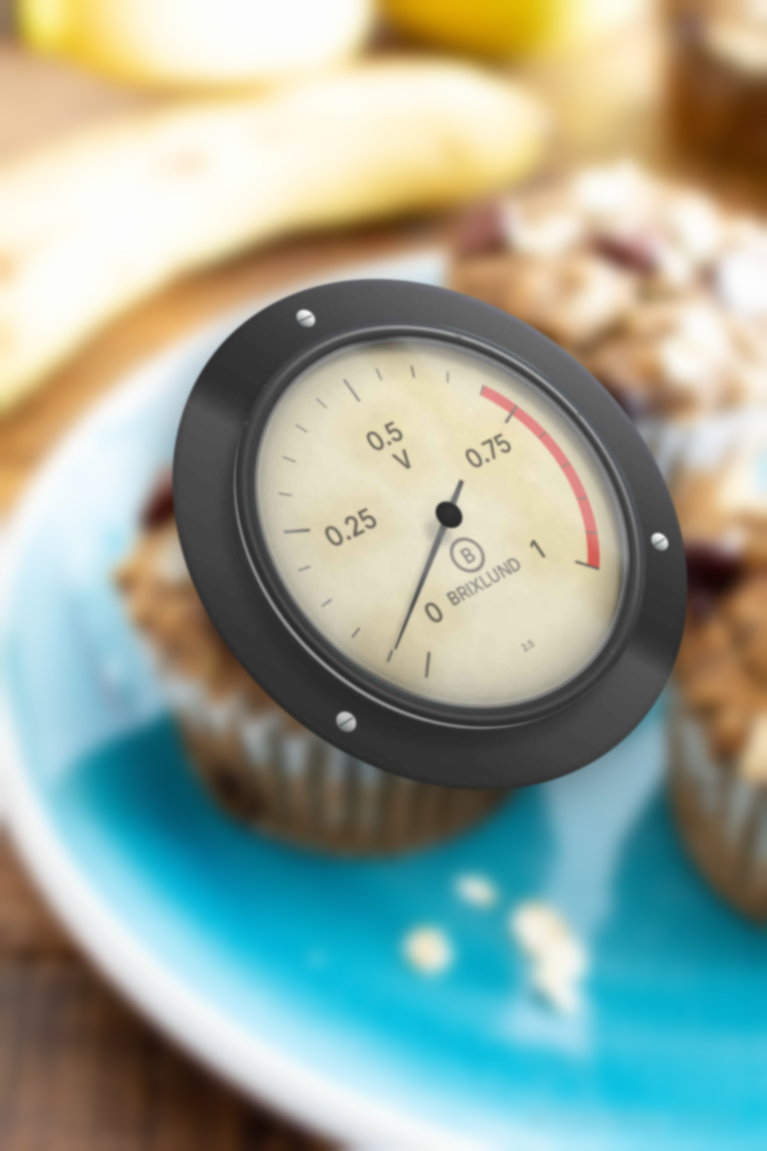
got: 0.05 V
